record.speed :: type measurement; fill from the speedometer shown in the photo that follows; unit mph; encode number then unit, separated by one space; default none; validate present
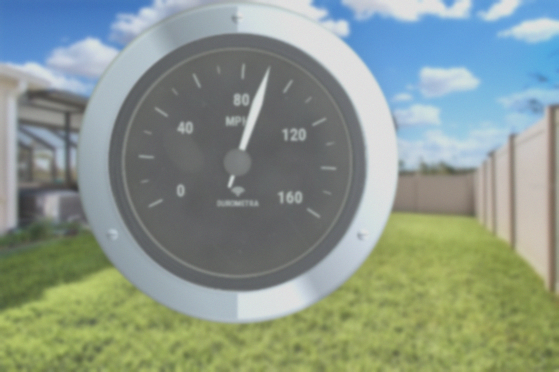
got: 90 mph
